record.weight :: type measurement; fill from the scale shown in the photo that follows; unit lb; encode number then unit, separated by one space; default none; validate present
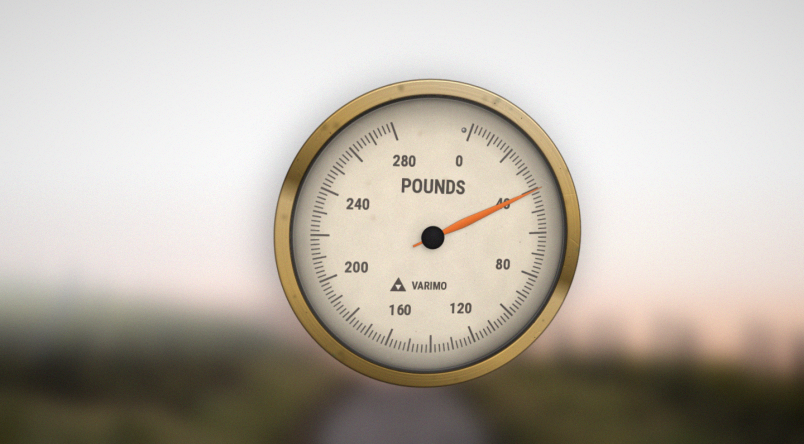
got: 40 lb
